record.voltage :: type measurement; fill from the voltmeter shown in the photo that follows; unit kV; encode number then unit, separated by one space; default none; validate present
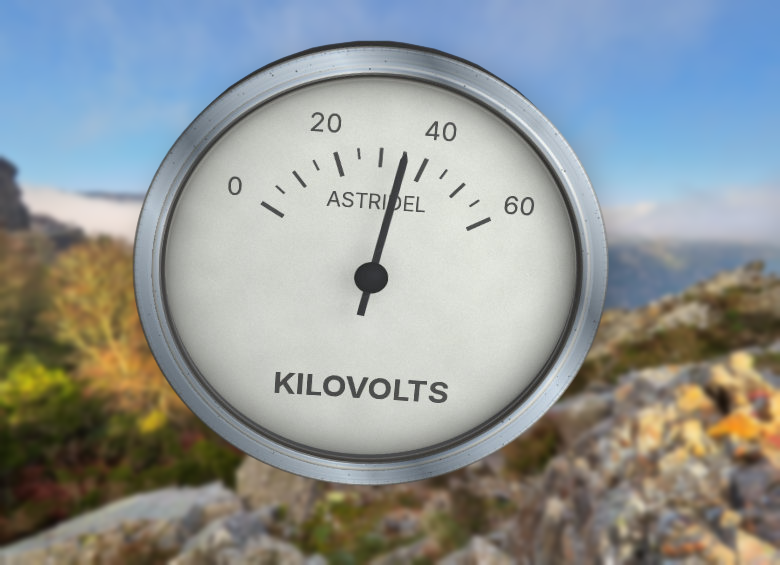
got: 35 kV
